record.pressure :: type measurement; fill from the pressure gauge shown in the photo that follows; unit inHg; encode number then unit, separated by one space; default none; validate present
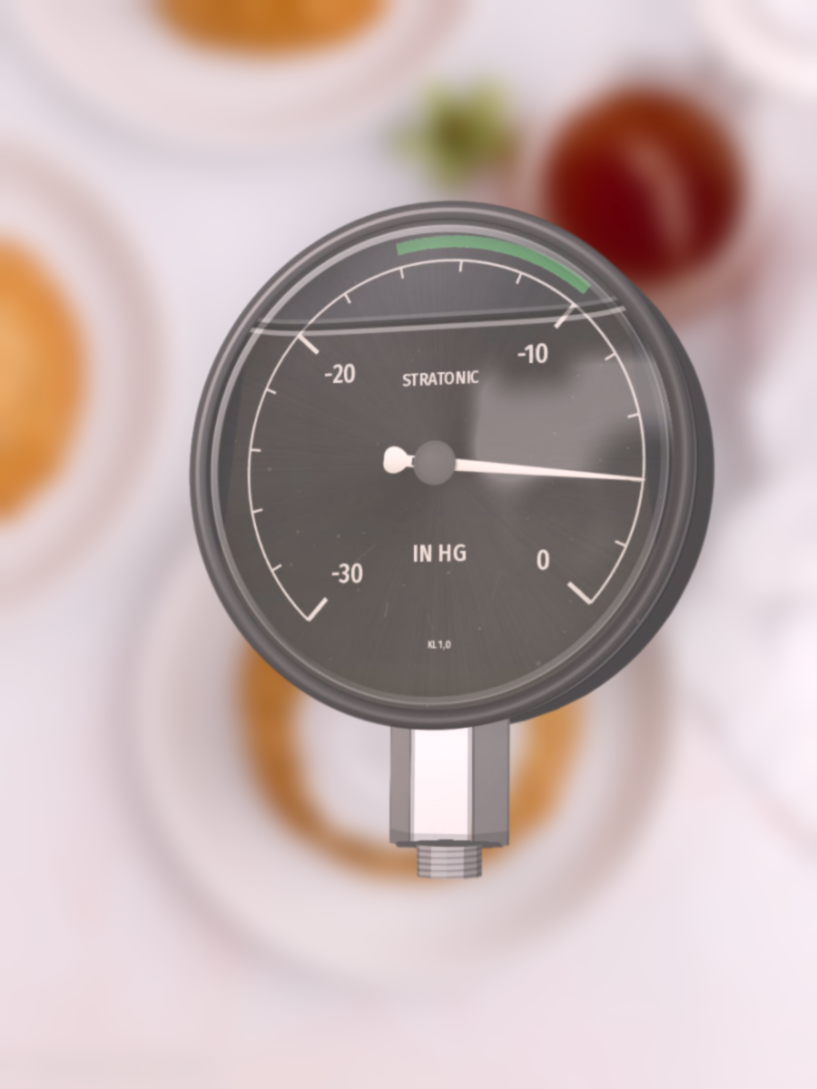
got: -4 inHg
